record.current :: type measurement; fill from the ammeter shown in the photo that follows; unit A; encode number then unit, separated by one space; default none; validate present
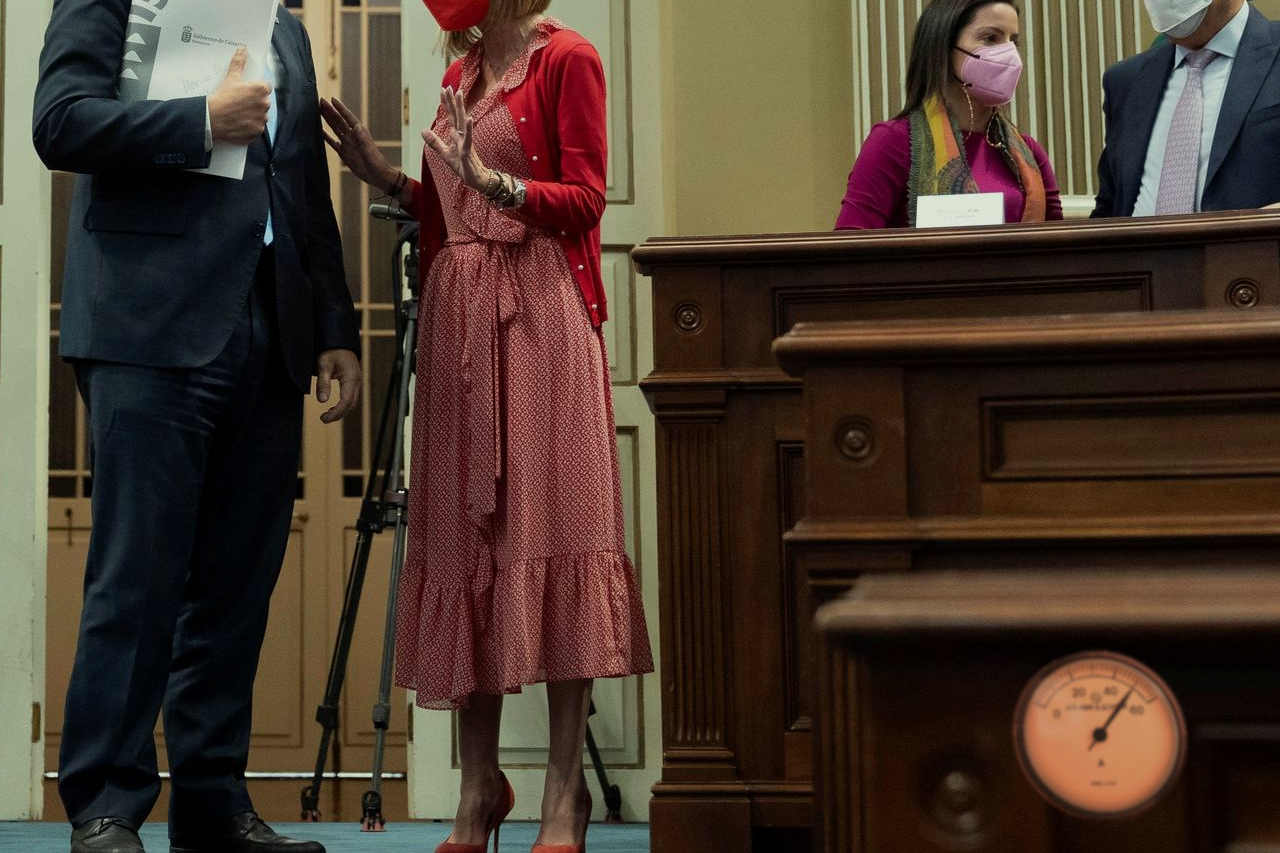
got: 50 A
